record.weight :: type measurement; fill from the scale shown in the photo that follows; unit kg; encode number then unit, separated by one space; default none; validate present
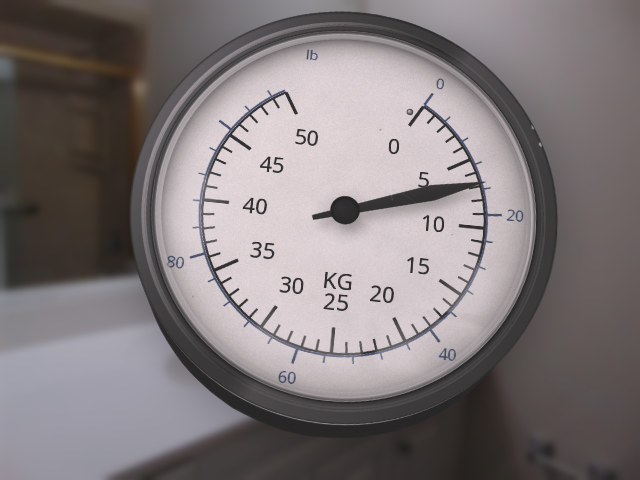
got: 7 kg
